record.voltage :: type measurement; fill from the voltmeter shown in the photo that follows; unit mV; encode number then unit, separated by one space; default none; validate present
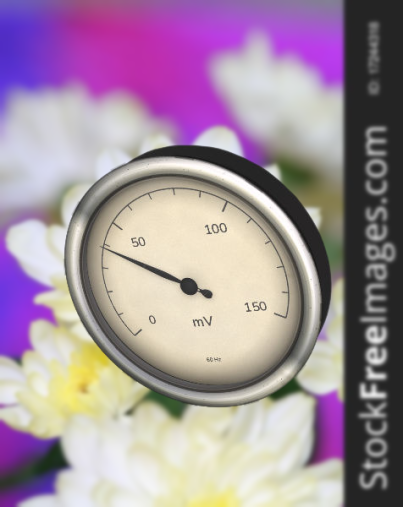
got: 40 mV
